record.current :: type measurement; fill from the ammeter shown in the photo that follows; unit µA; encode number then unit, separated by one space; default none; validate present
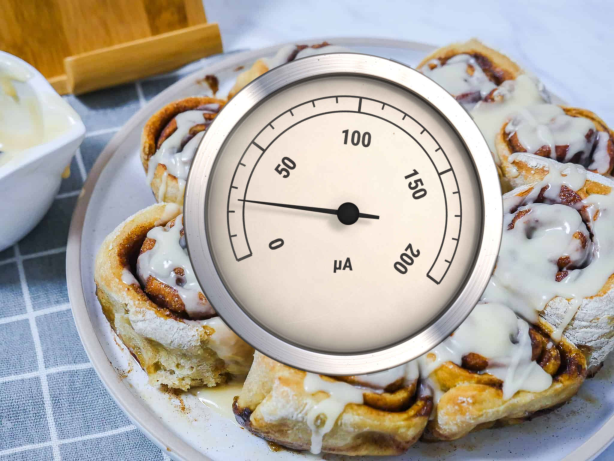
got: 25 µA
